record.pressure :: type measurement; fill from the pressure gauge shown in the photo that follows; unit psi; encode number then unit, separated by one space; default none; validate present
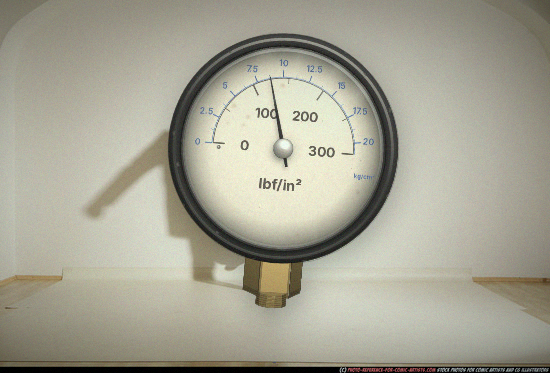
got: 125 psi
